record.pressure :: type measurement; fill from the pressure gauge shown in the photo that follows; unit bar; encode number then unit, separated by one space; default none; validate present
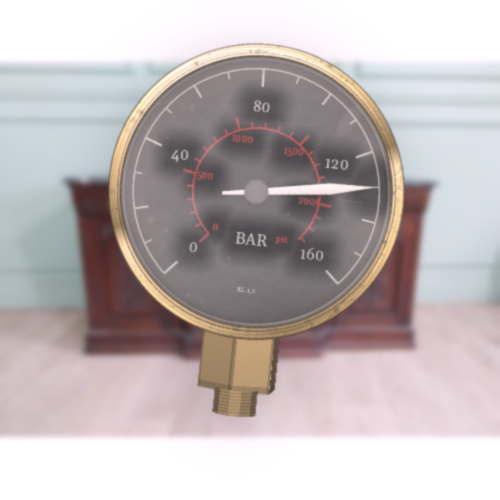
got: 130 bar
